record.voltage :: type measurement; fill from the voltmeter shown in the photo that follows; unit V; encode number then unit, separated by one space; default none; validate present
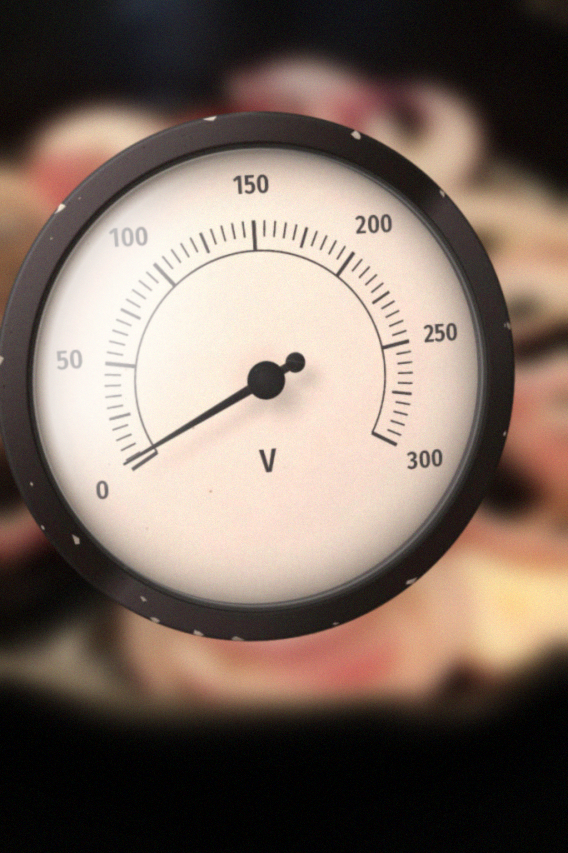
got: 5 V
